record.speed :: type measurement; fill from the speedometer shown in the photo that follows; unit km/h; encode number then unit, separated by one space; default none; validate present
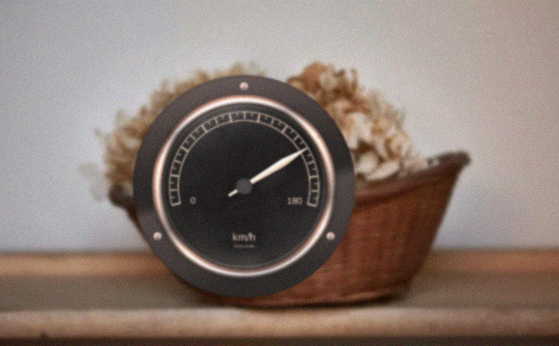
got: 140 km/h
